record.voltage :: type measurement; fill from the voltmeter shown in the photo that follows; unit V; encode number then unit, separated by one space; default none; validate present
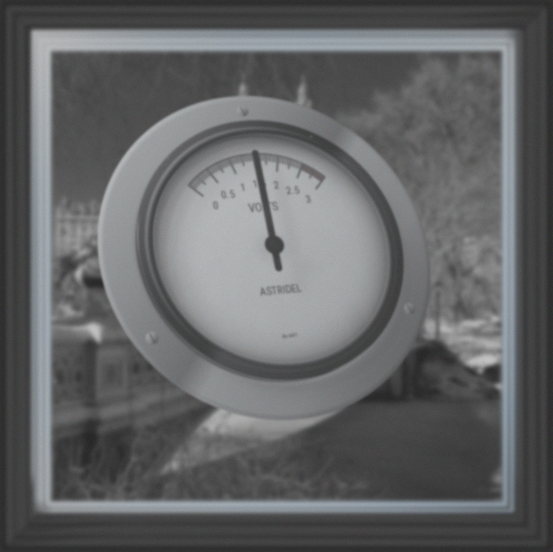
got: 1.5 V
